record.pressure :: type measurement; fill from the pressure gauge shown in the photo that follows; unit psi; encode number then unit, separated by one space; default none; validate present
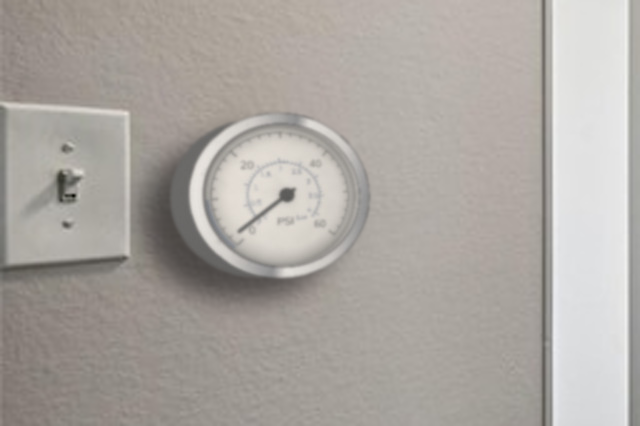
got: 2 psi
